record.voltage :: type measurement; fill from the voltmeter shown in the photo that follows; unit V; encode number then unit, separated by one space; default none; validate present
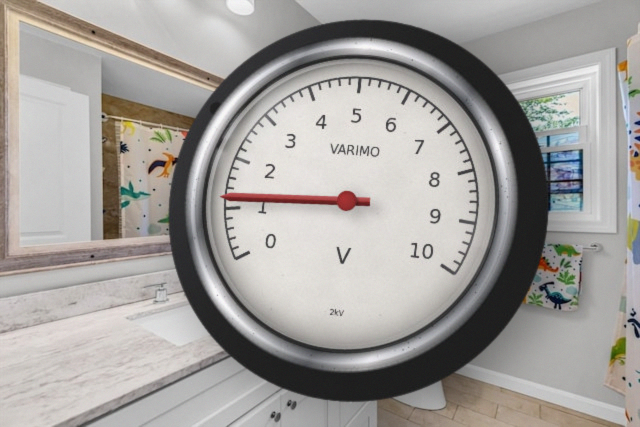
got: 1.2 V
